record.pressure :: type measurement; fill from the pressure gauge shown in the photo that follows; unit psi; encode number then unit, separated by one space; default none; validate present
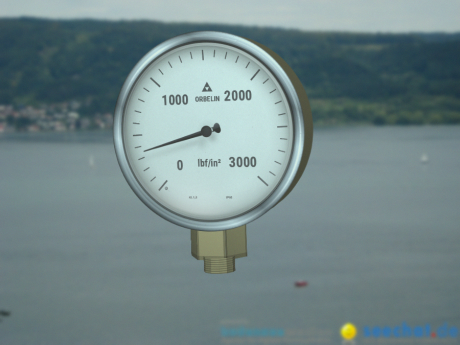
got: 350 psi
